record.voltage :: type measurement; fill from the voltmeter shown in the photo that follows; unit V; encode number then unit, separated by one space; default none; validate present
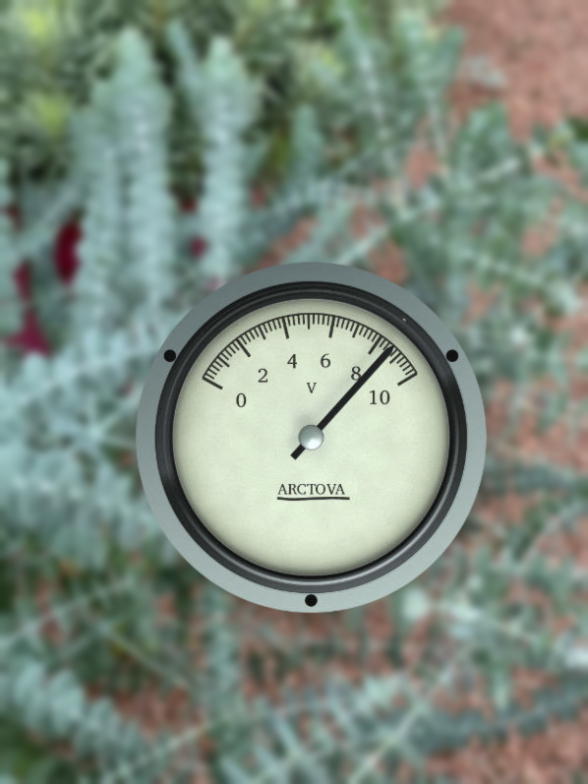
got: 8.6 V
